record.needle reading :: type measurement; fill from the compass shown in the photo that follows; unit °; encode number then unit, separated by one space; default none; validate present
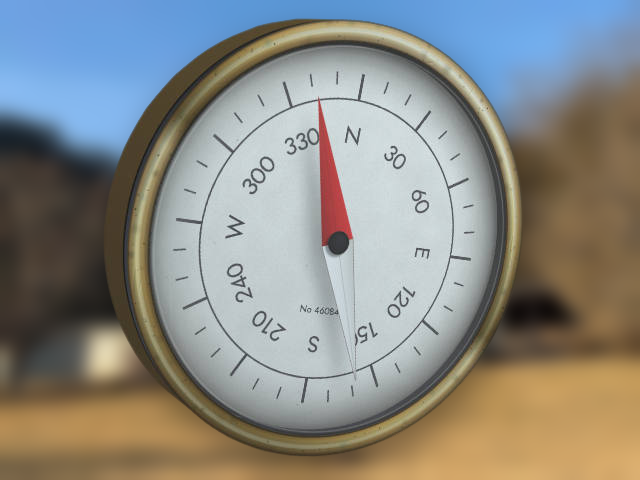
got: 340 °
